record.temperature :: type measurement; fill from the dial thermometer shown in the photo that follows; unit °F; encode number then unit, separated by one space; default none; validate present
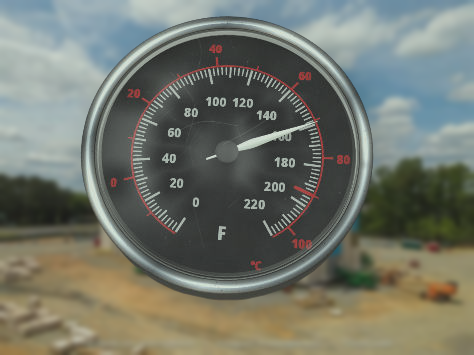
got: 160 °F
